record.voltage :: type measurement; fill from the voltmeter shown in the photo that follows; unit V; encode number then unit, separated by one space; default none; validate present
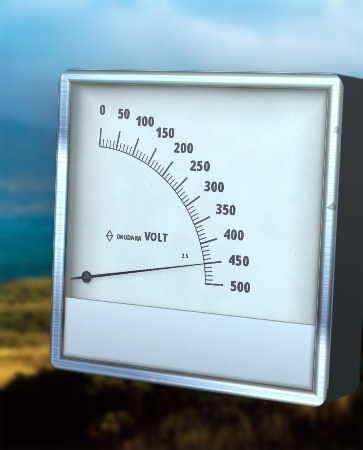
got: 450 V
